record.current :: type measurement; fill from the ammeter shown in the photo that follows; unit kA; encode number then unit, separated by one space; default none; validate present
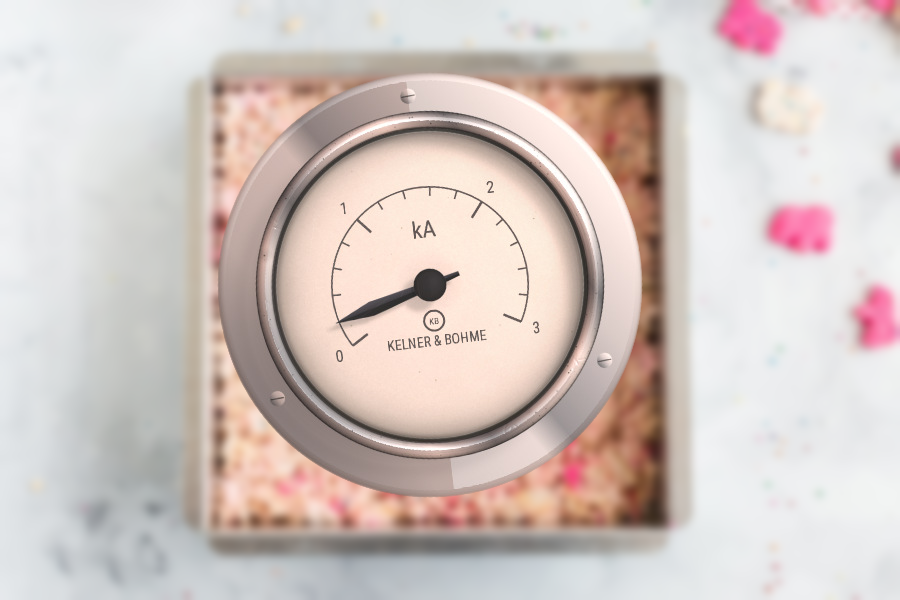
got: 0.2 kA
